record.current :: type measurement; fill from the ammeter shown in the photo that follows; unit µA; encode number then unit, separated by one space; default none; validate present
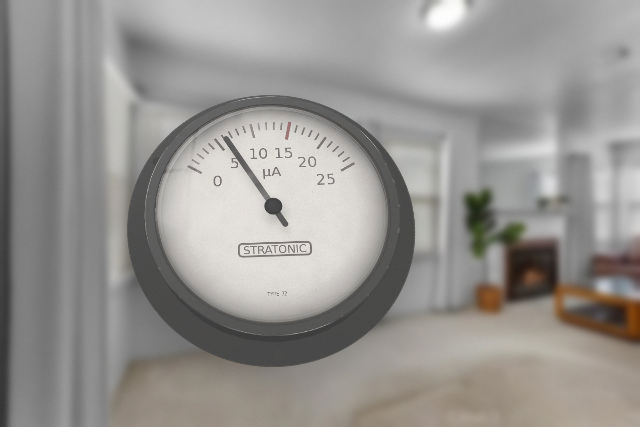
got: 6 µA
